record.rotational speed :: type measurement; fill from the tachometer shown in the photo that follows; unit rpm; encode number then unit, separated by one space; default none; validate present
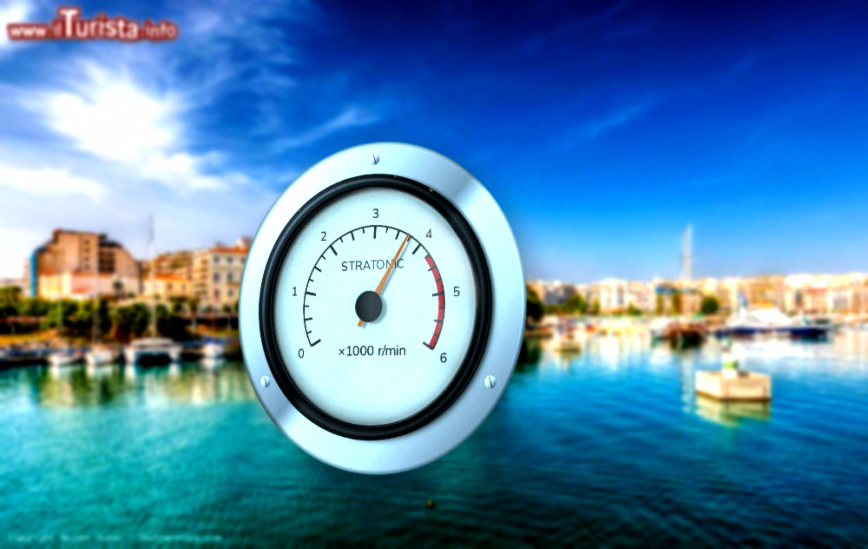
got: 3750 rpm
